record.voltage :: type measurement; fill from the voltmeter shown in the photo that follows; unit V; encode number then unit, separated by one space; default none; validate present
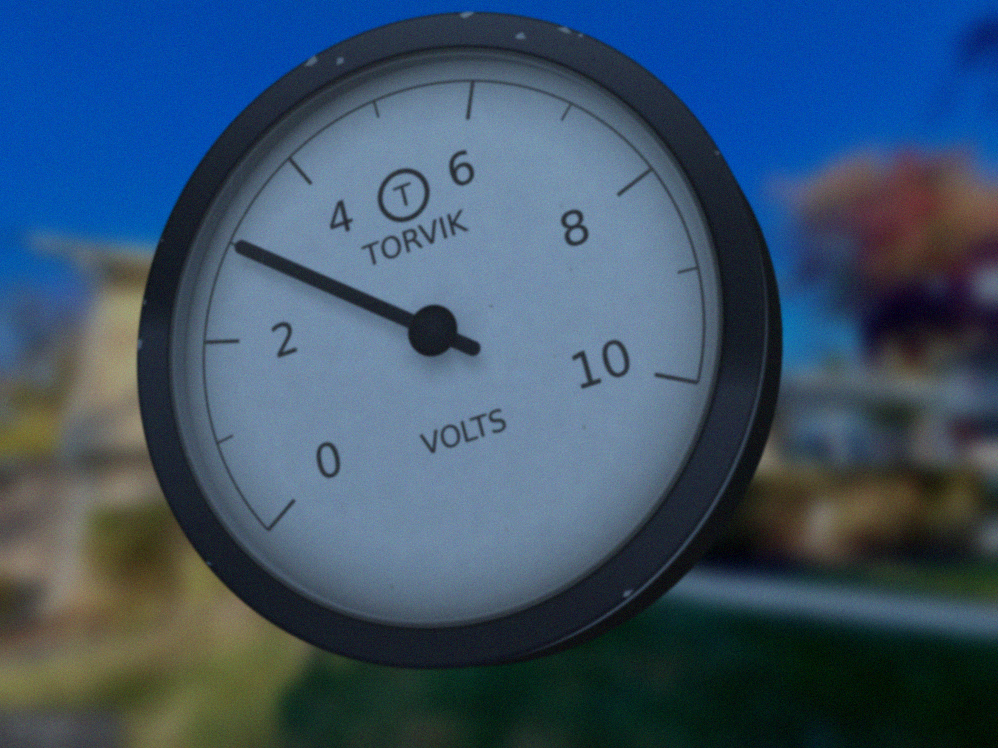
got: 3 V
